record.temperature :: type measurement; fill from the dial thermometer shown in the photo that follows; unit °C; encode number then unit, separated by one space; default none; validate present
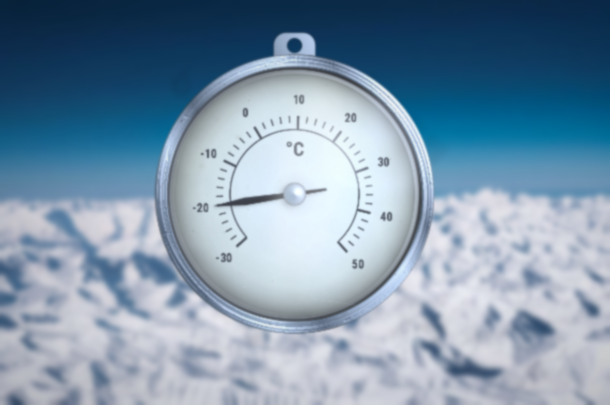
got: -20 °C
